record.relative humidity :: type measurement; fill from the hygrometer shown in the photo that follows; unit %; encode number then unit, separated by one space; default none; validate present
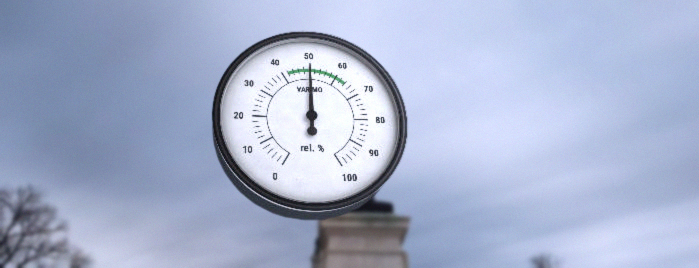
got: 50 %
